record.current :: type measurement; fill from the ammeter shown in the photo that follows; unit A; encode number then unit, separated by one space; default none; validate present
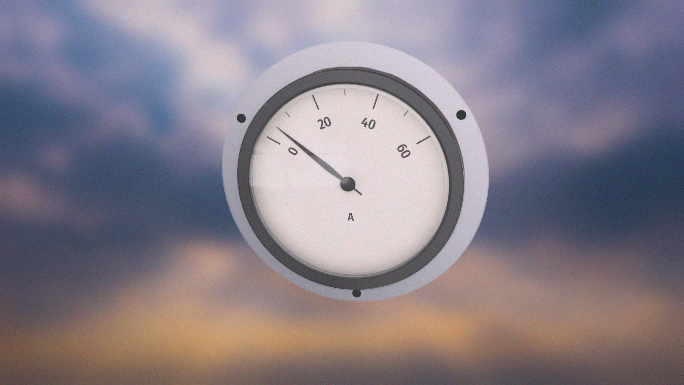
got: 5 A
